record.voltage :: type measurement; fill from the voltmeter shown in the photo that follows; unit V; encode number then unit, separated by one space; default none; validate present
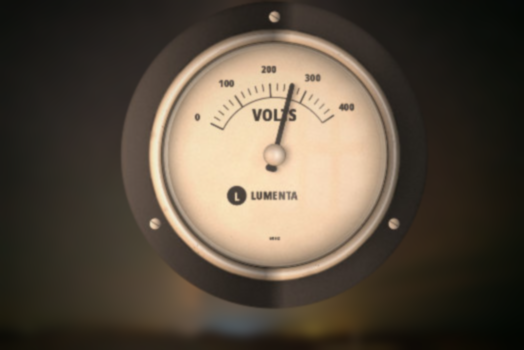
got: 260 V
